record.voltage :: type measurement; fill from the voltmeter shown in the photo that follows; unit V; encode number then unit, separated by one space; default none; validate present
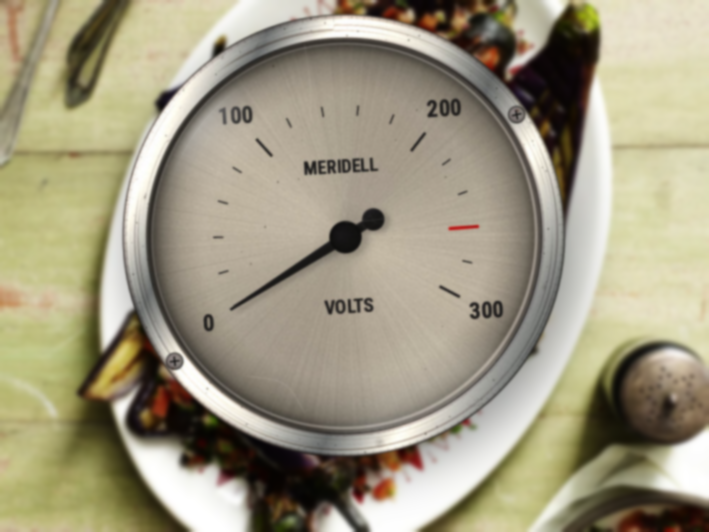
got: 0 V
